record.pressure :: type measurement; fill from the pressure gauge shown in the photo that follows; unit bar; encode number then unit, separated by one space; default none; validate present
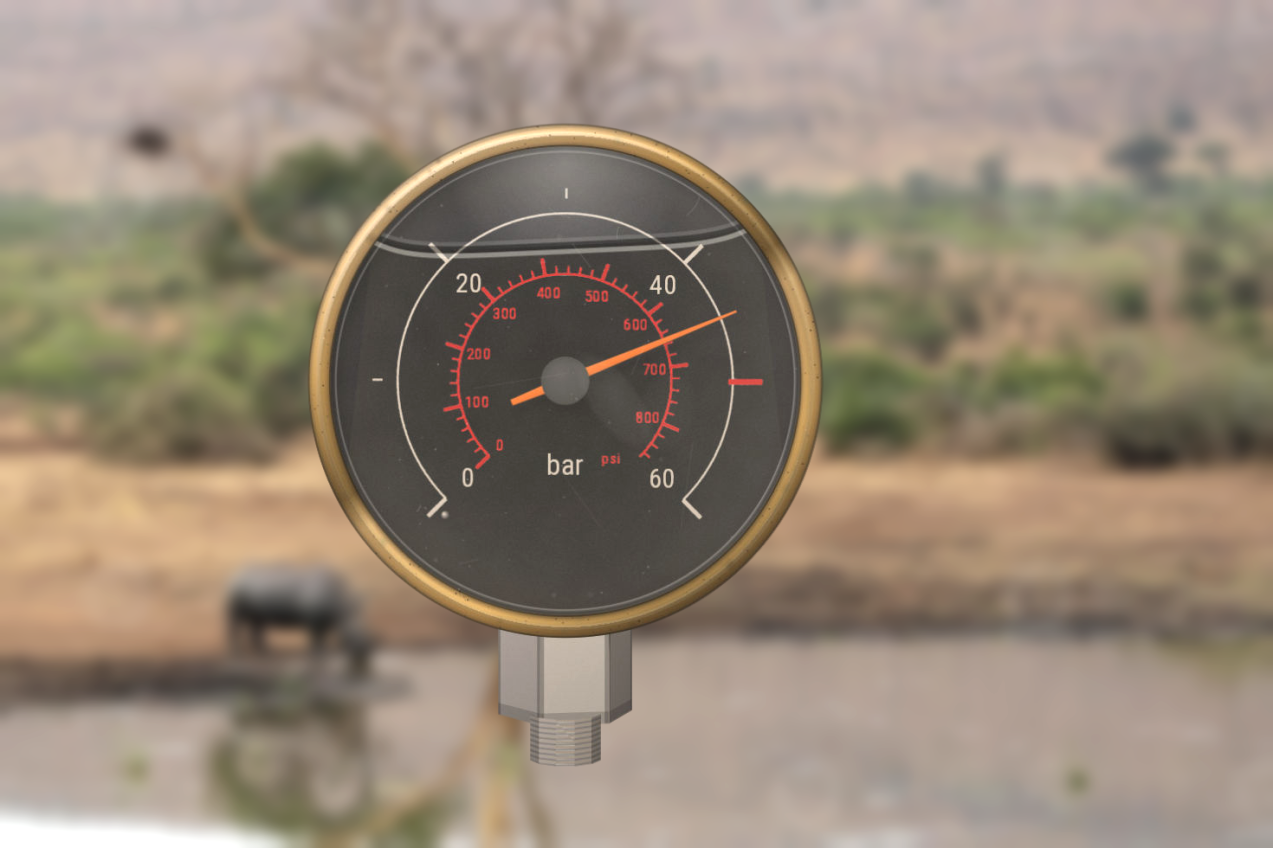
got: 45 bar
